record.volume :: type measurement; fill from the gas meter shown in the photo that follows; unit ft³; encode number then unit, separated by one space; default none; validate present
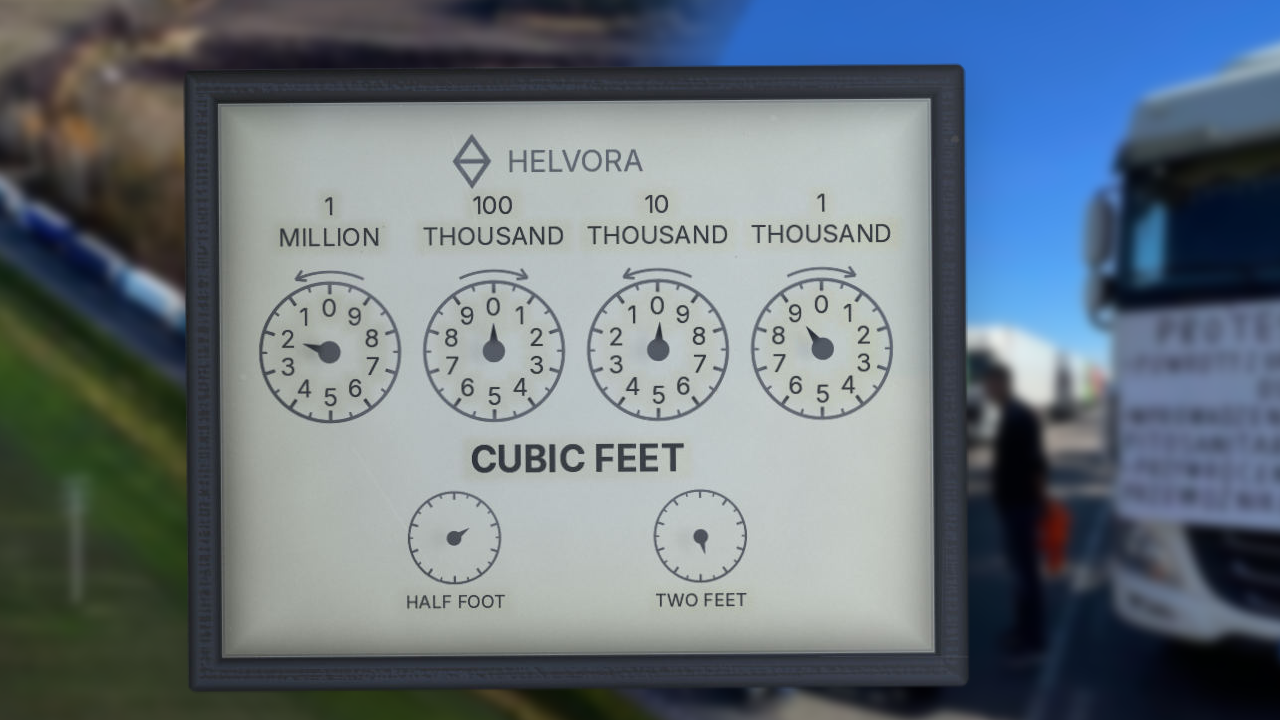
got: 199900 ft³
